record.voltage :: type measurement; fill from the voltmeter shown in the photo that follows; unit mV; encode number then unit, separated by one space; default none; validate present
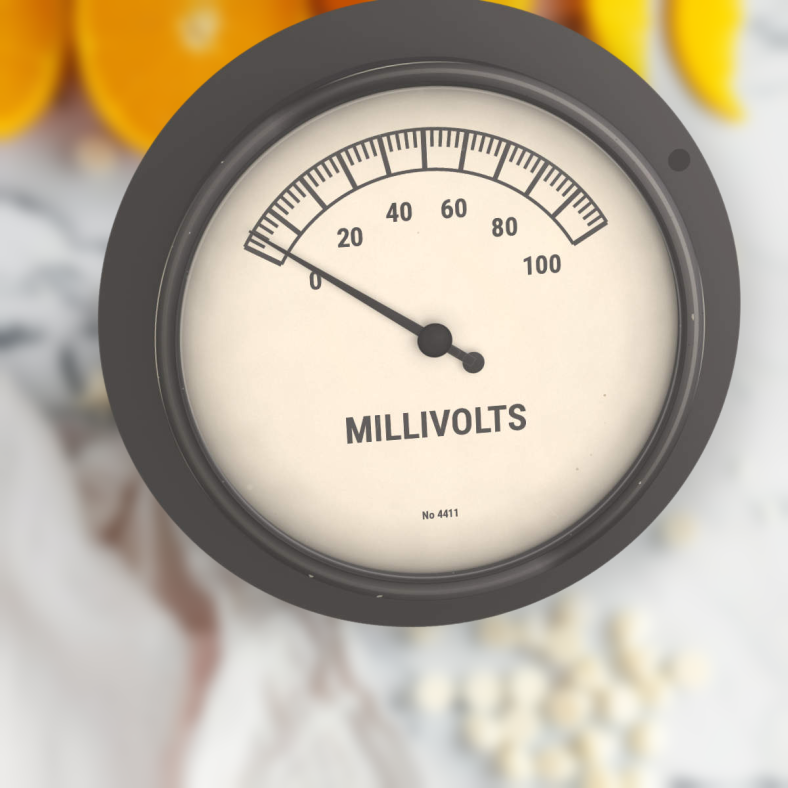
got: 4 mV
